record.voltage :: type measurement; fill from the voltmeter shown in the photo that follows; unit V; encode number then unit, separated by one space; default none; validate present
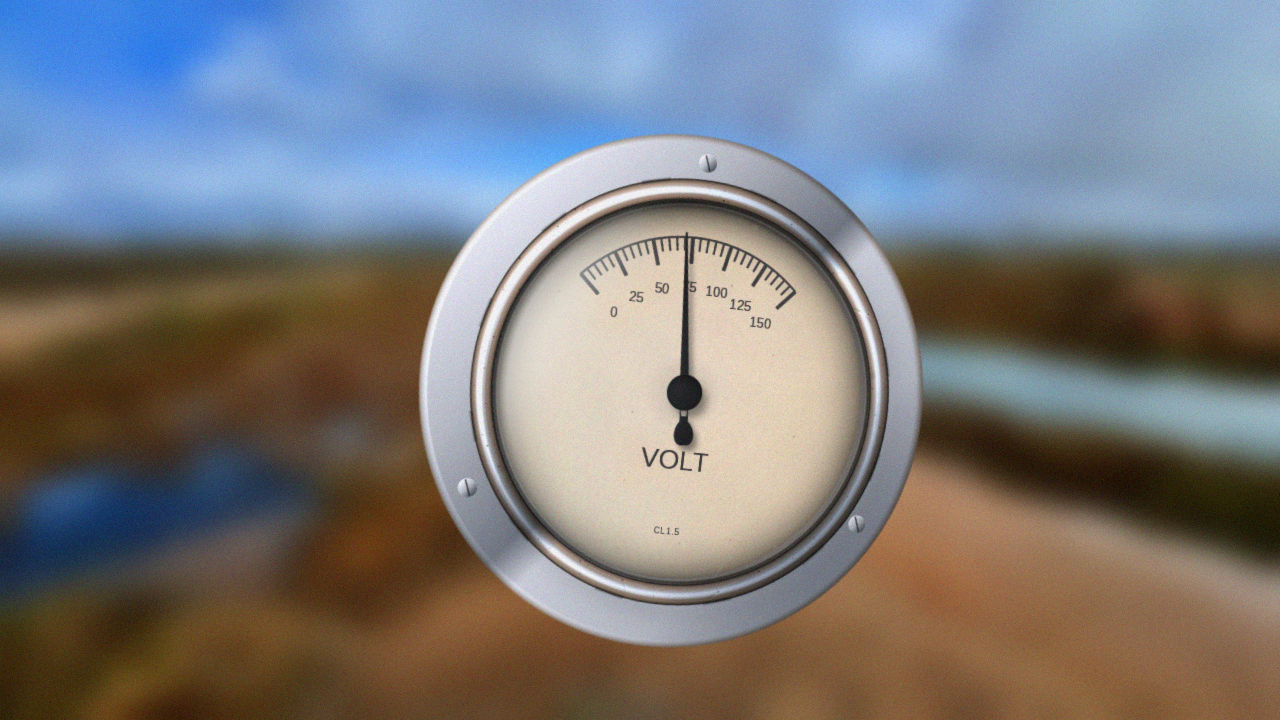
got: 70 V
